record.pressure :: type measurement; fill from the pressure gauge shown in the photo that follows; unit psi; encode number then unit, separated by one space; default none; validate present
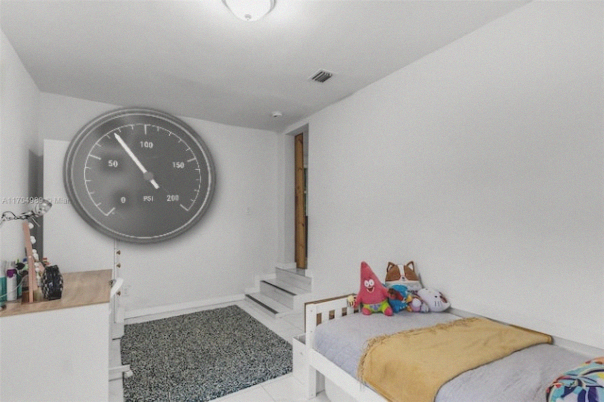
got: 75 psi
